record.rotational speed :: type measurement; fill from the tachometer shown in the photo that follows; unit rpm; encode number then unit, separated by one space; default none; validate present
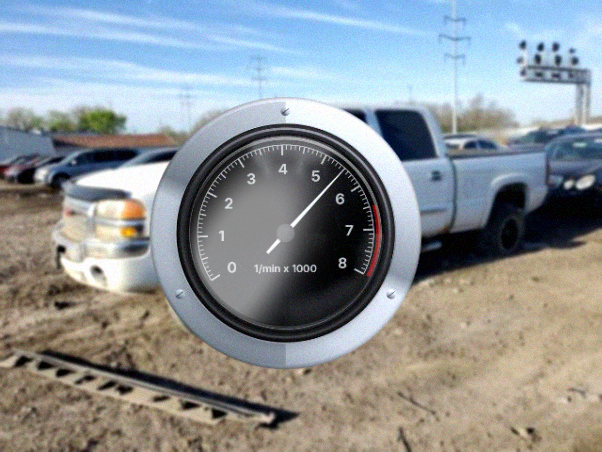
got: 5500 rpm
